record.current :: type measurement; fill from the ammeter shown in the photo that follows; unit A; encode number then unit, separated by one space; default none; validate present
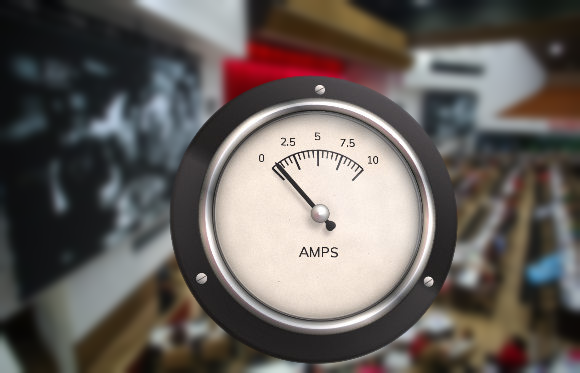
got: 0.5 A
